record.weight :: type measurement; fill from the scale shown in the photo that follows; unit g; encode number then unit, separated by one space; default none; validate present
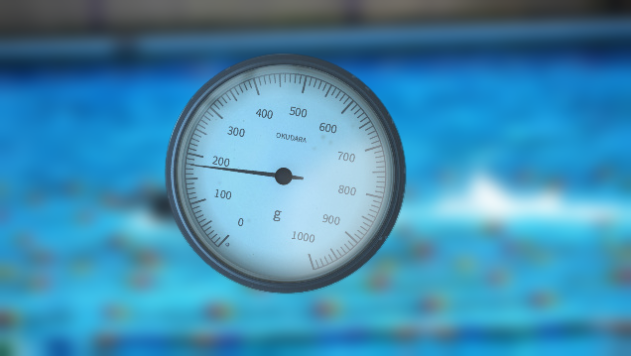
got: 180 g
